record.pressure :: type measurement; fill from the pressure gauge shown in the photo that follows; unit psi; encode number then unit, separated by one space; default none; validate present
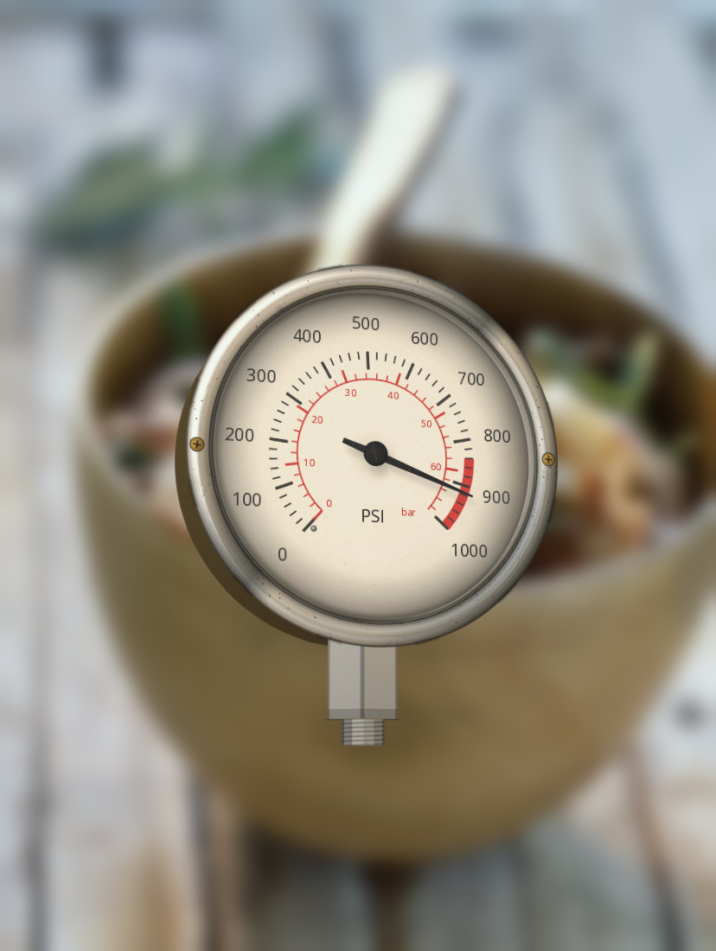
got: 920 psi
